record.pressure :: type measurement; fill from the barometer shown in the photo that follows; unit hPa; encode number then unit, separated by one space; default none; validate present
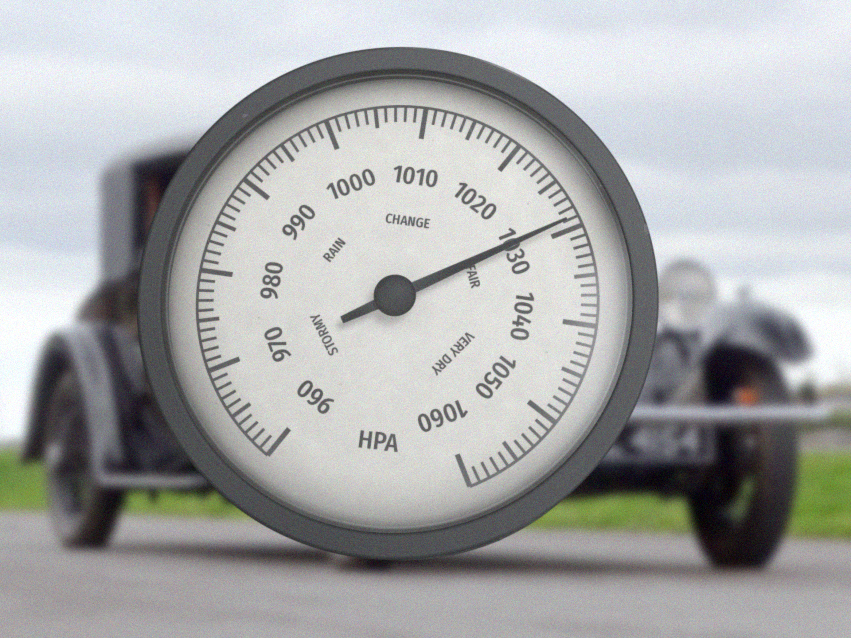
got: 1029 hPa
